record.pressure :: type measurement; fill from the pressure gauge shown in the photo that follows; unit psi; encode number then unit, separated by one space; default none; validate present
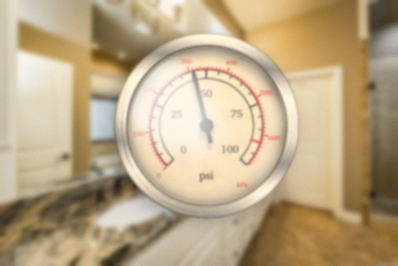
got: 45 psi
